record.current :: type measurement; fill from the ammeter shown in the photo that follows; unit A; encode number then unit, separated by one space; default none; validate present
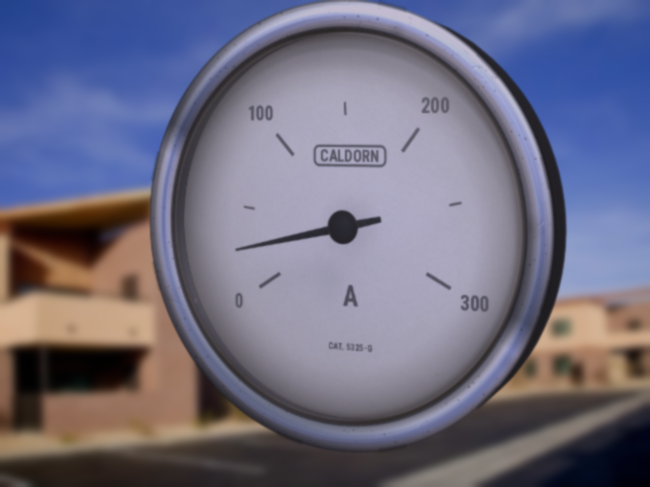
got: 25 A
